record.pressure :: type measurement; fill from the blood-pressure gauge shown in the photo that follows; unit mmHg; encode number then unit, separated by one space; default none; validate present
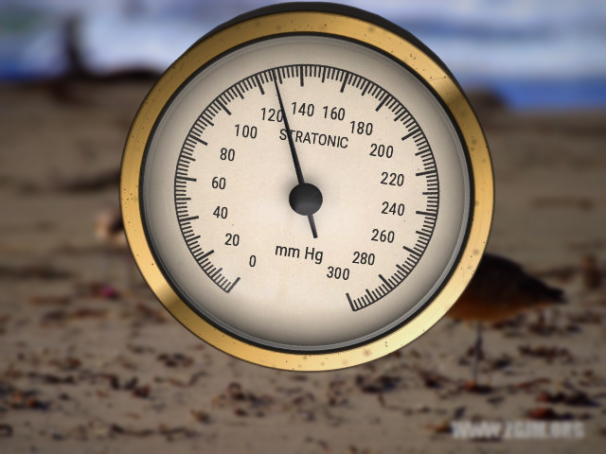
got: 128 mmHg
